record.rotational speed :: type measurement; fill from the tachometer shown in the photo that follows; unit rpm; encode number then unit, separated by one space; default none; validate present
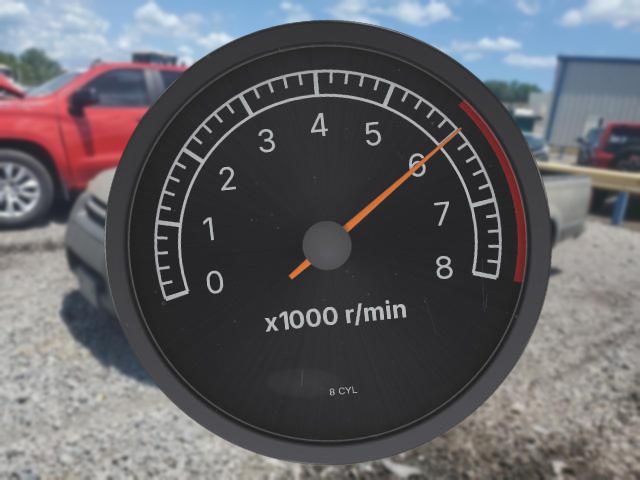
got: 6000 rpm
